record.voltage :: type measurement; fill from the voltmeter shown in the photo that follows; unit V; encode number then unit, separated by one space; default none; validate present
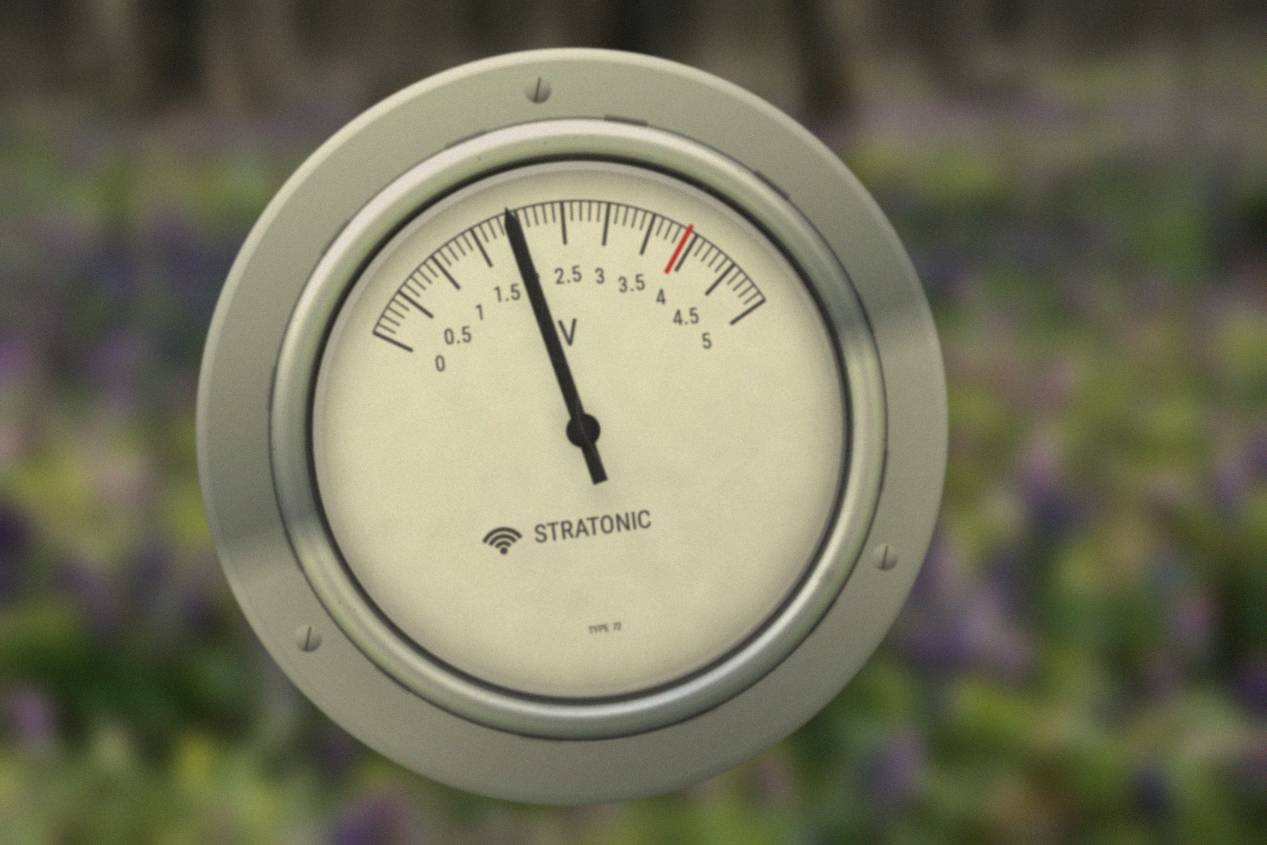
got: 1.9 V
